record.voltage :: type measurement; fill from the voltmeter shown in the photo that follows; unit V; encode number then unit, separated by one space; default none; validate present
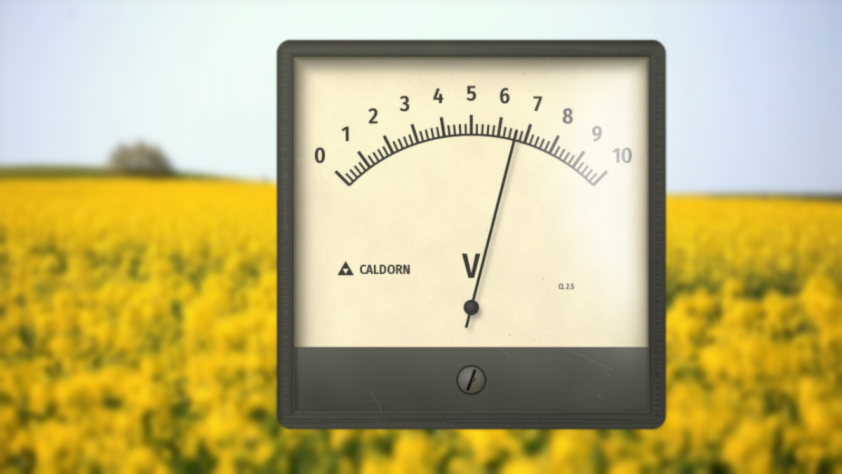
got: 6.6 V
